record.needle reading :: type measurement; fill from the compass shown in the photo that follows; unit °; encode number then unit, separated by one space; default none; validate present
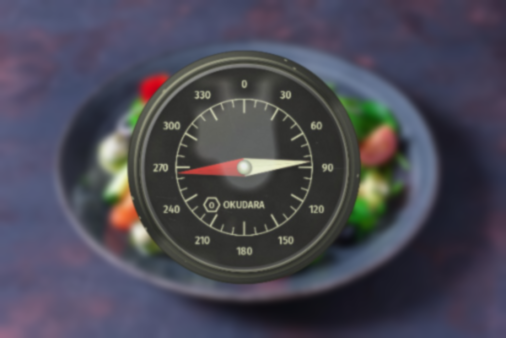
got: 265 °
